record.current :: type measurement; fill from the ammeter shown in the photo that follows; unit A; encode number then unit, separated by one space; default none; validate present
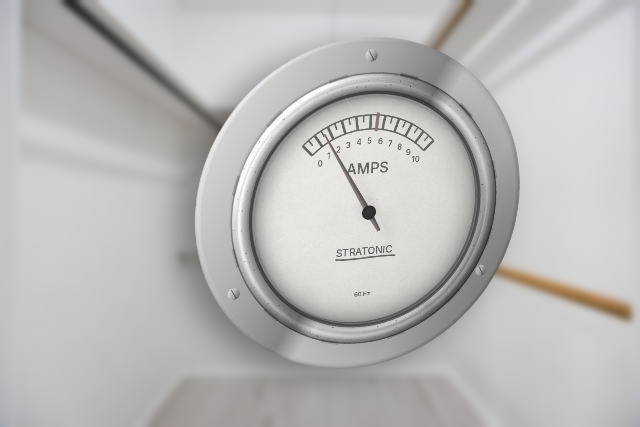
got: 1.5 A
